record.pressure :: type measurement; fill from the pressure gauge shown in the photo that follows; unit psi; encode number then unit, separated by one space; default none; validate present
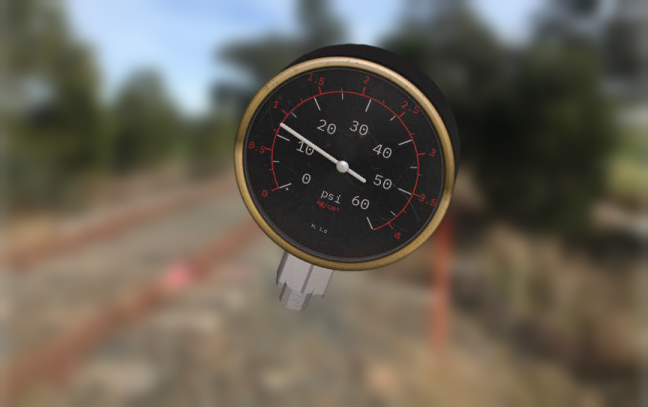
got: 12.5 psi
